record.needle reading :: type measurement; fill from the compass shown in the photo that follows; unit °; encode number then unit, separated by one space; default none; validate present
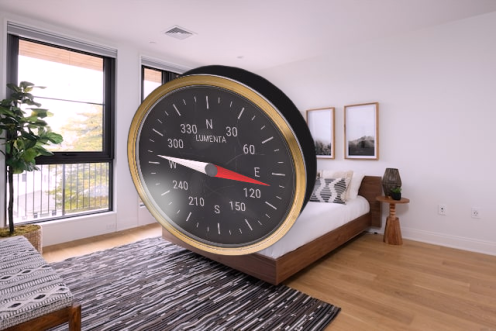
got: 100 °
